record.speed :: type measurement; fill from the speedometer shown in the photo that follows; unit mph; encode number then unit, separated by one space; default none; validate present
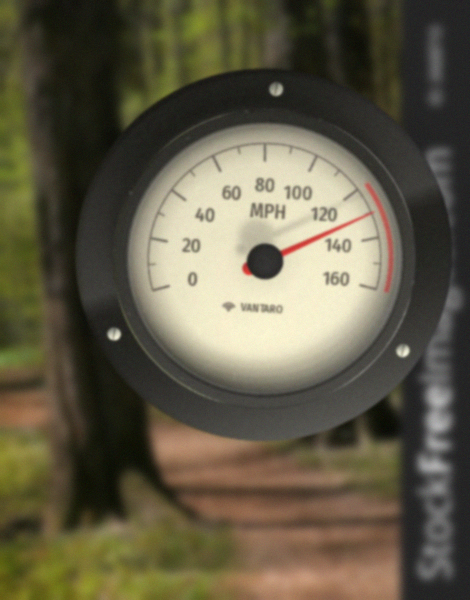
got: 130 mph
